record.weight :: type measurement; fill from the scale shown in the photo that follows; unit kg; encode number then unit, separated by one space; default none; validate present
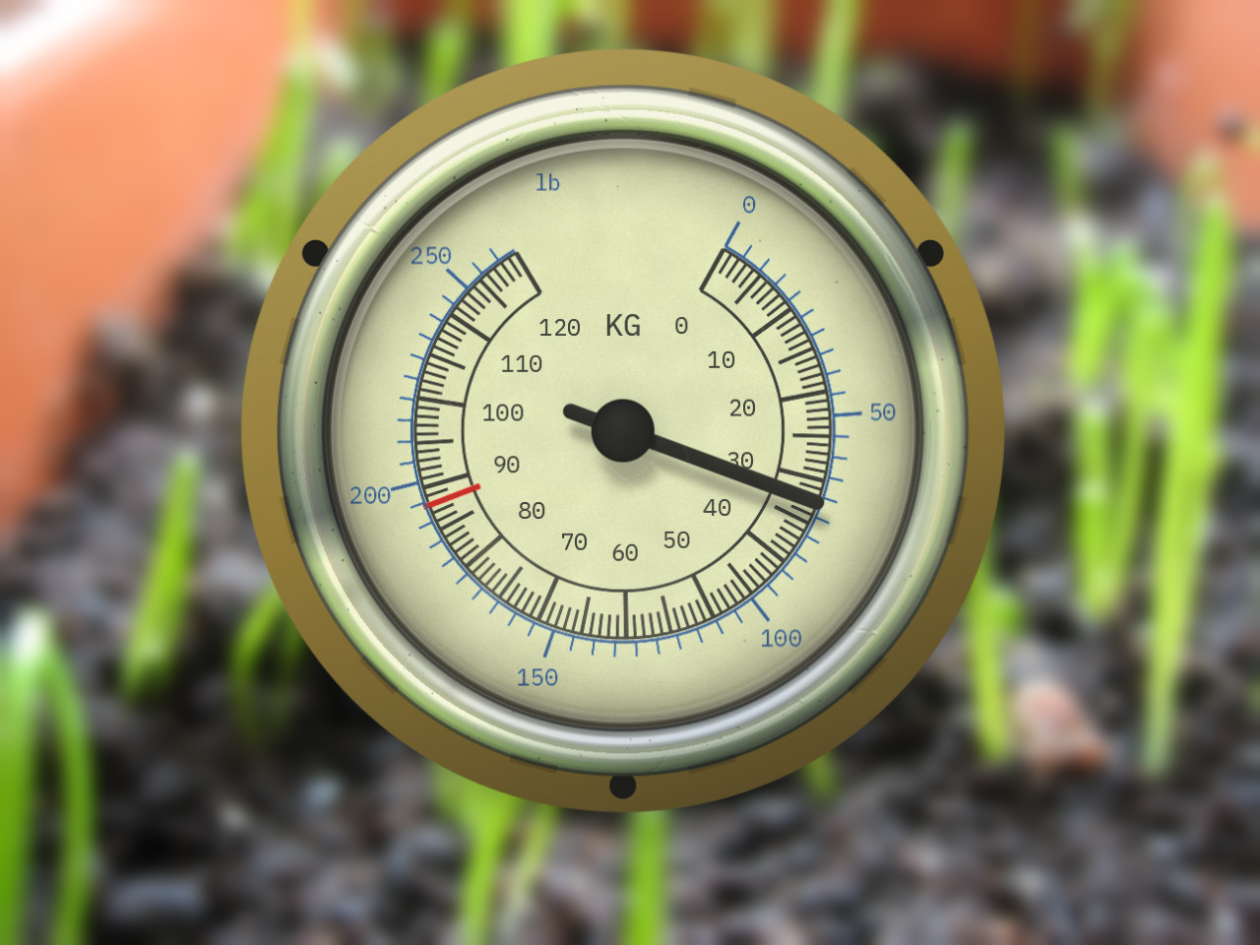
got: 32.5 kg
